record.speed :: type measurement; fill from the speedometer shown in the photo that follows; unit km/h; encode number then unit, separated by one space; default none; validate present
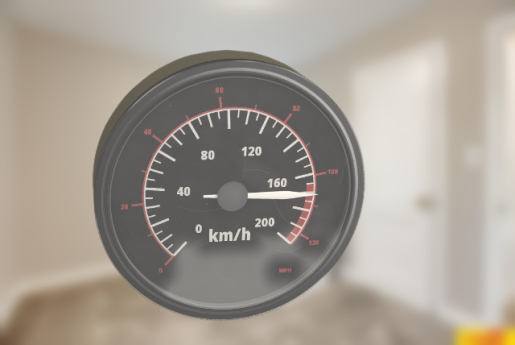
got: 170 km/h
